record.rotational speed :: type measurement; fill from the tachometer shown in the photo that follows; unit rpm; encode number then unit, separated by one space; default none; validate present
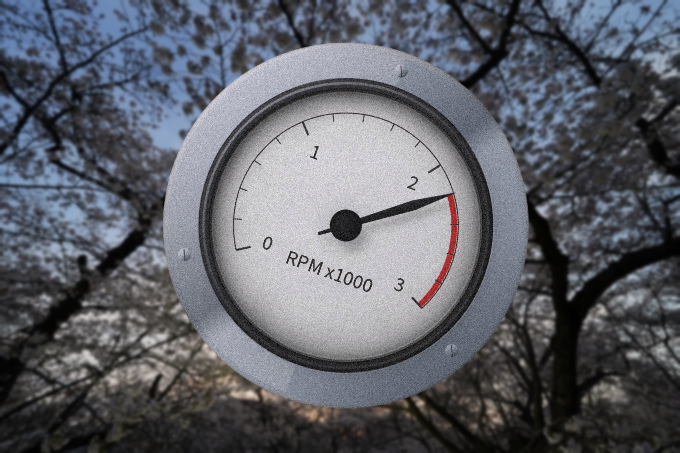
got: 2200 rpm
